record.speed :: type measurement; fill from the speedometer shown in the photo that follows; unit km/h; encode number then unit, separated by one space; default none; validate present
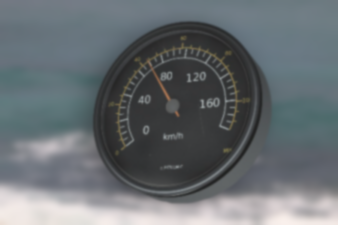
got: 70 km/h
